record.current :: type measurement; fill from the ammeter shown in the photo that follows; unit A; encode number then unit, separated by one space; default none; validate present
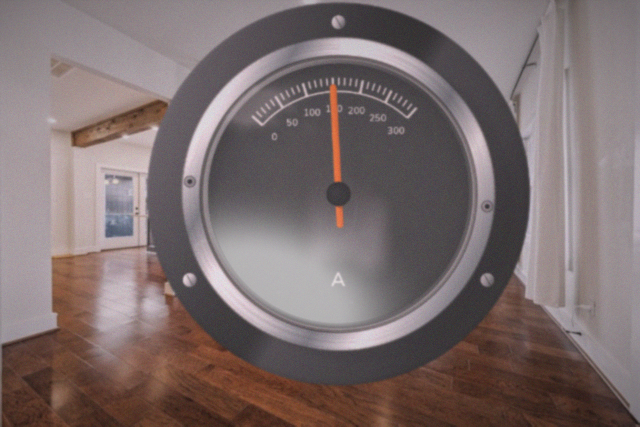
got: 150 A
